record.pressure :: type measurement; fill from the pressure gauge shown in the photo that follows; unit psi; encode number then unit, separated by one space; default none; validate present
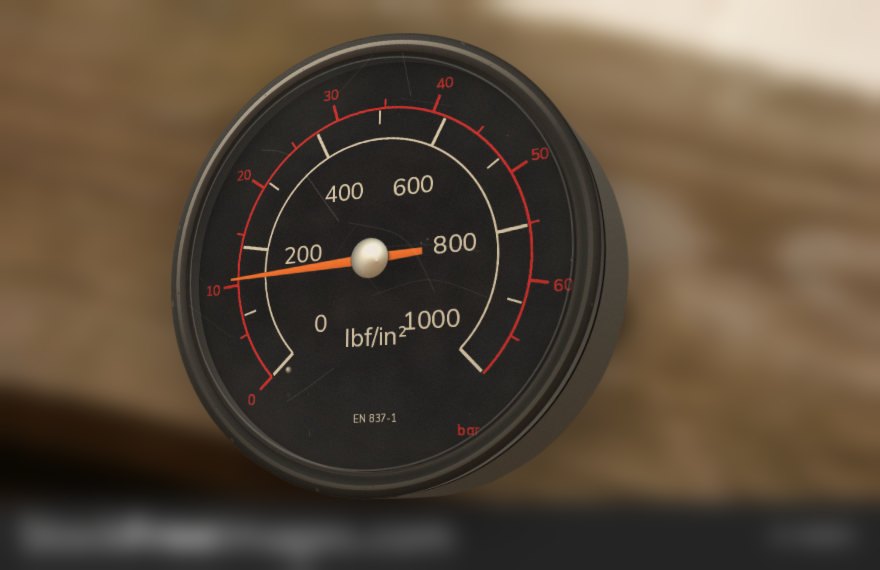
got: 150 psi
